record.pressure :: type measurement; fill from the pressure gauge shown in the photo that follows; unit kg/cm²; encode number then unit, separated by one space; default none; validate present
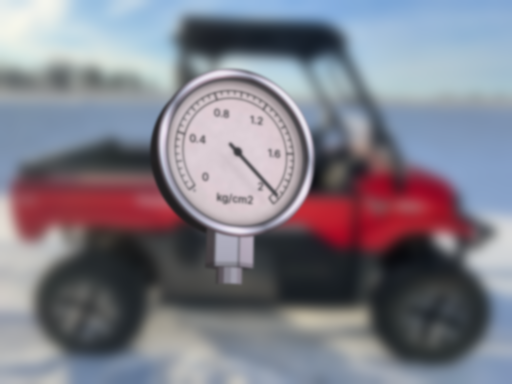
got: 1.95 kg/cm²
